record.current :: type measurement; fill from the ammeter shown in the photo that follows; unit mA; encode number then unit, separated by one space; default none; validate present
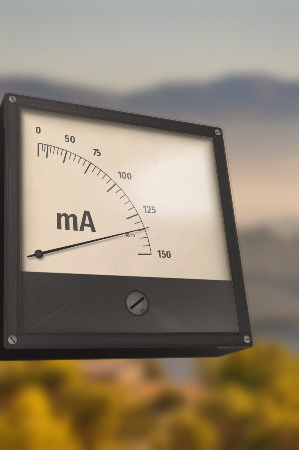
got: 135 mA
